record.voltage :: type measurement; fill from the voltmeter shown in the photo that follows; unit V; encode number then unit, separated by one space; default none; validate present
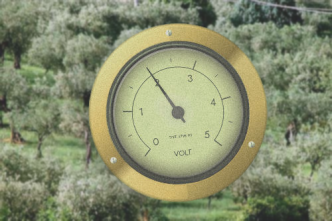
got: 2 V
